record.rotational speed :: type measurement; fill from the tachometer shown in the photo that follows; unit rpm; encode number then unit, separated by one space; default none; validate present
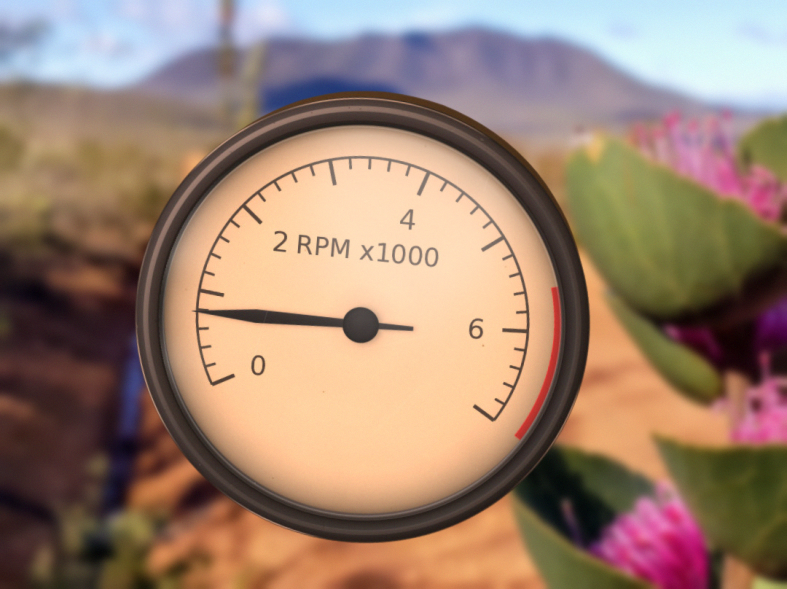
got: 800 rpm
